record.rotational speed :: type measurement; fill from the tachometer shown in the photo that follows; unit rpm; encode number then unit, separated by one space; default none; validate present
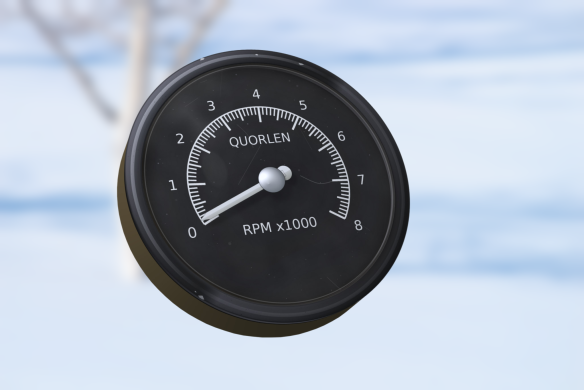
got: 100 rpm
